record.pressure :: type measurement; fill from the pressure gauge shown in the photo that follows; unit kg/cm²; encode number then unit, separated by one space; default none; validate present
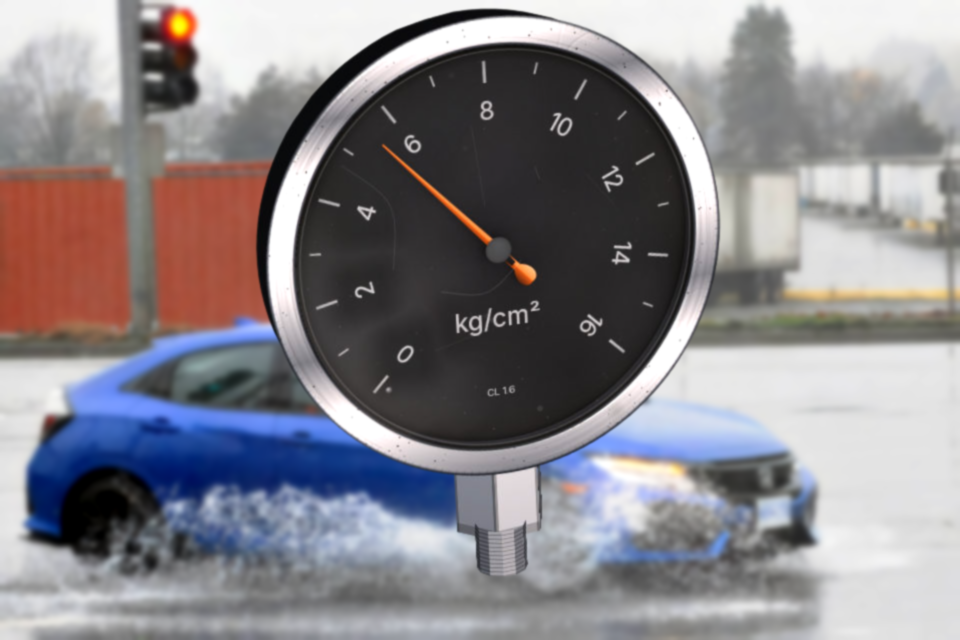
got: 5.5 kg/cm²
